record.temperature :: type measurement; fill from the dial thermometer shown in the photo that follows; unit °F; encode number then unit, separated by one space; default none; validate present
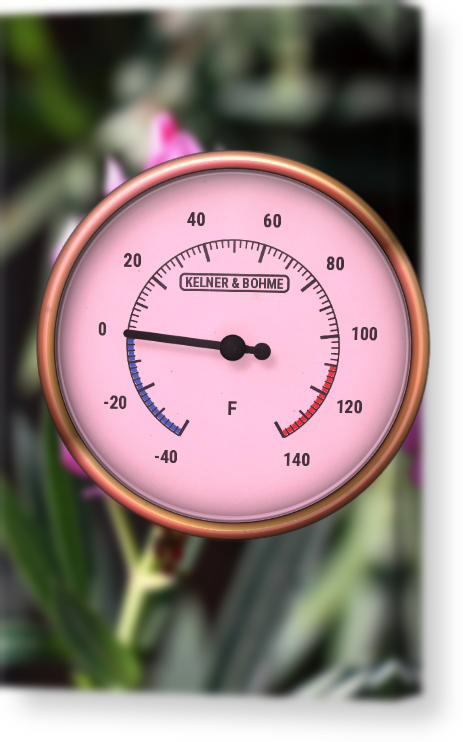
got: 0 °F
